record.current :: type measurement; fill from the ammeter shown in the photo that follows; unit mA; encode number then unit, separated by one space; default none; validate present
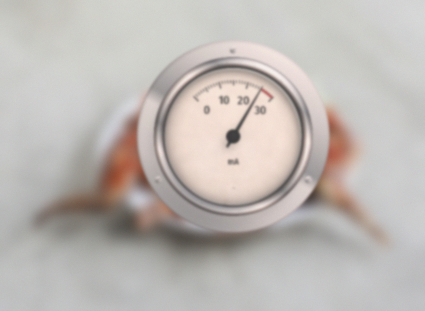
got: 25 mA
